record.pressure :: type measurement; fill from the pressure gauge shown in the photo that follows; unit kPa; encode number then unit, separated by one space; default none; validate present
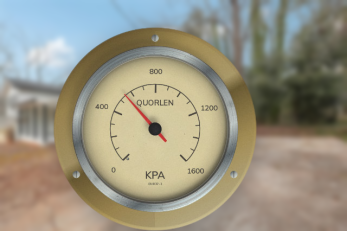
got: 550 kPa
